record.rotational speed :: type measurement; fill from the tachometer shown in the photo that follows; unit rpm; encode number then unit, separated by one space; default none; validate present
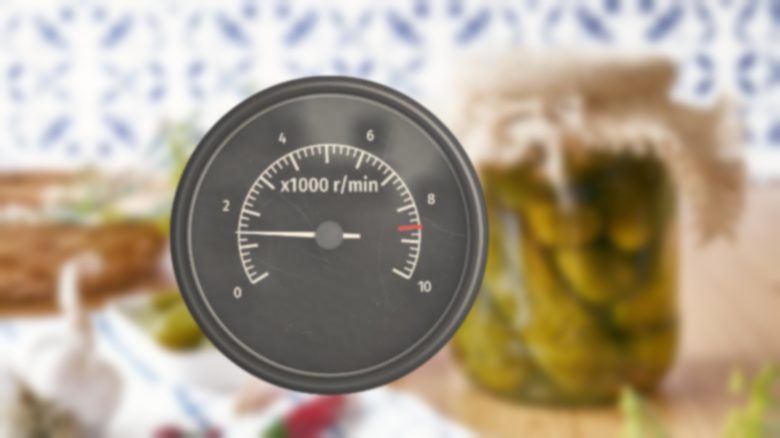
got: 1400 rpm
